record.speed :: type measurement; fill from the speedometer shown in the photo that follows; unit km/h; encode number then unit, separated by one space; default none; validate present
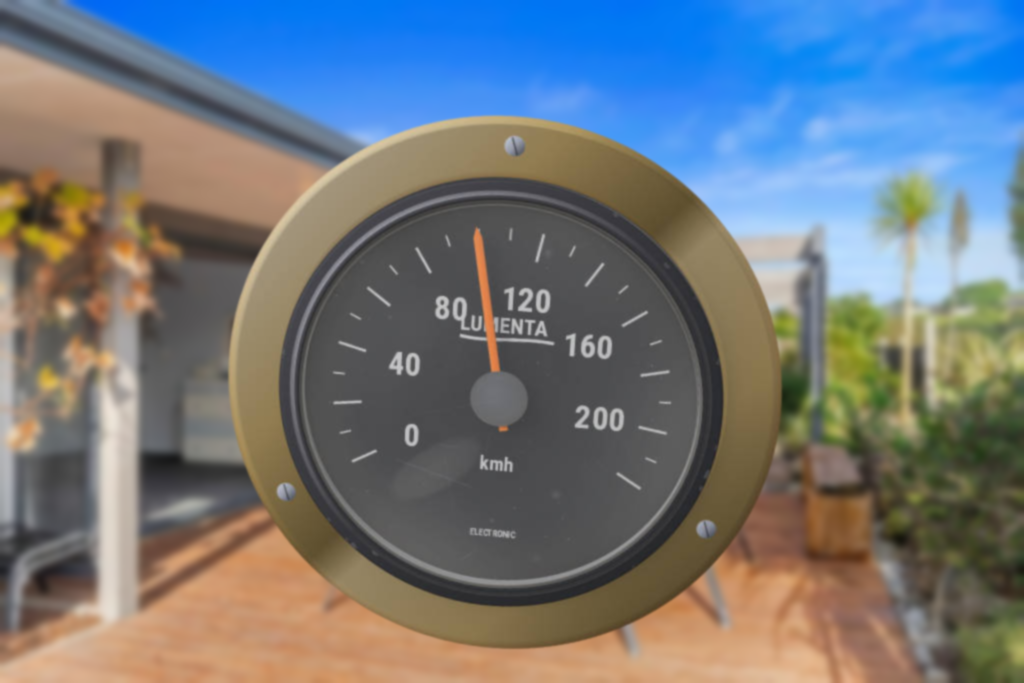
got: 100 km/h
